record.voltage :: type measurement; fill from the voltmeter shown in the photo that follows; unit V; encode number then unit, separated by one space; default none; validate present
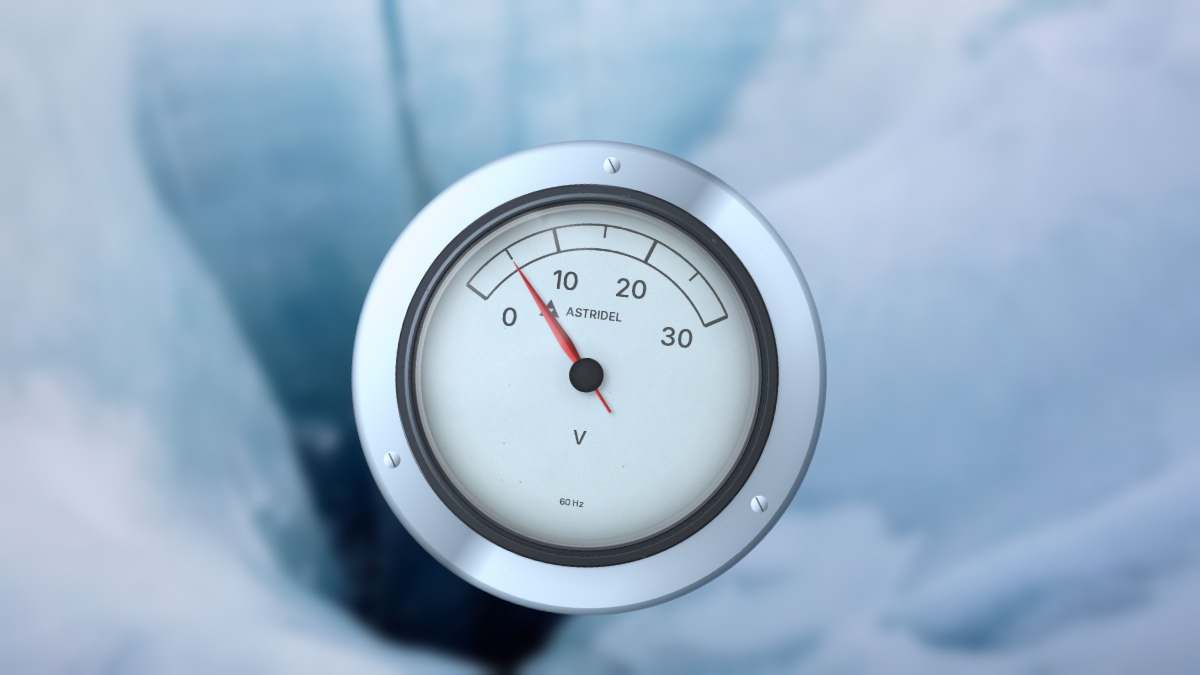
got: 5 V
